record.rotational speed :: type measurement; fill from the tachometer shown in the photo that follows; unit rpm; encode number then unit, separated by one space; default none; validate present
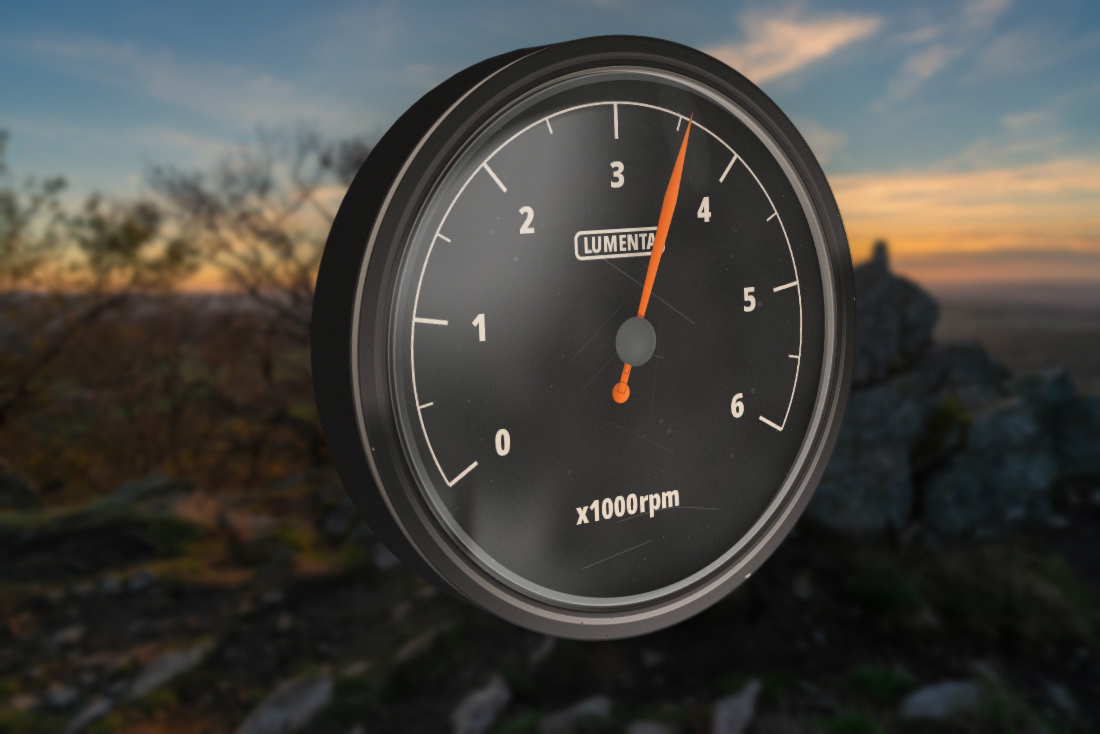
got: 3500 rpm
